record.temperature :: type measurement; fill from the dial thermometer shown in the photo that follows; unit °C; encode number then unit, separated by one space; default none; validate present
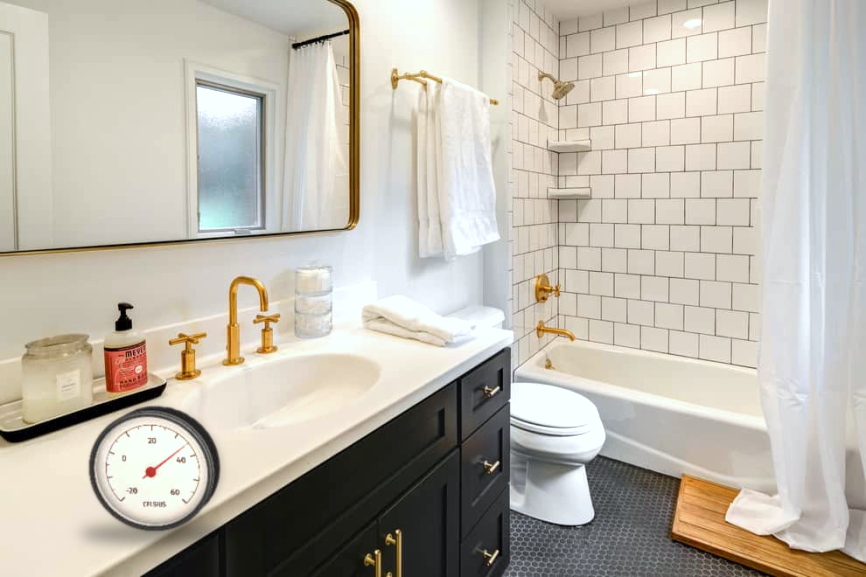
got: 35 °C
